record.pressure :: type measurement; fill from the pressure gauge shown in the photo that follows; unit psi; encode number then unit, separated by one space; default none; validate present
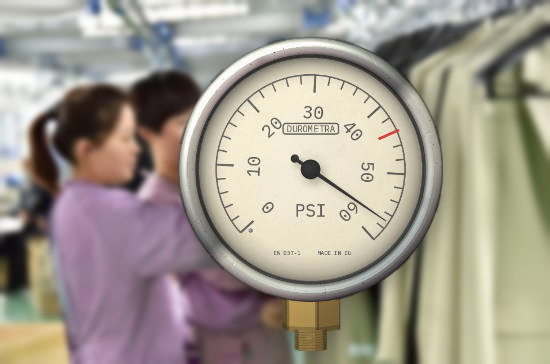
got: 57 psi
